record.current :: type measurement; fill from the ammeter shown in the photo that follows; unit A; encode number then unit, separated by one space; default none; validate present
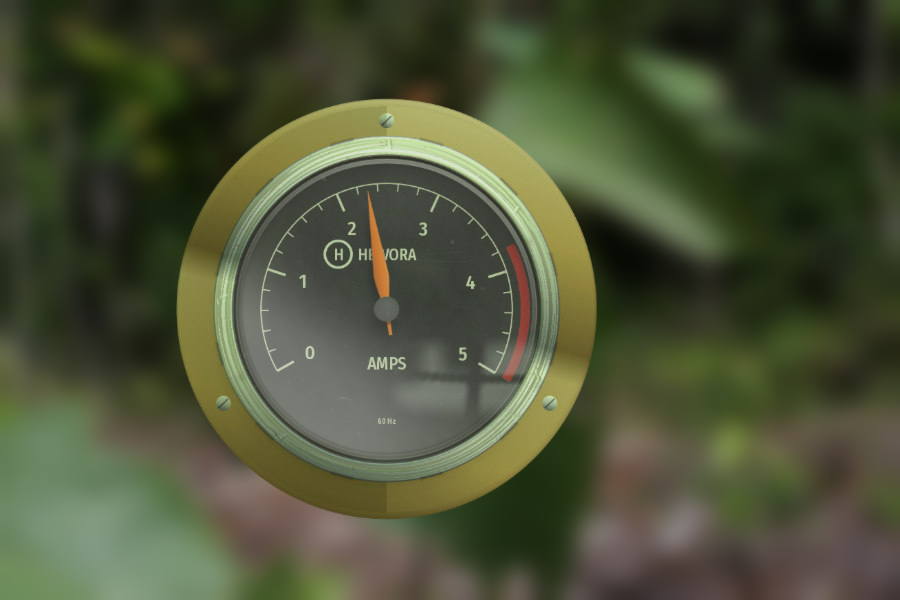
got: 2.3 A
